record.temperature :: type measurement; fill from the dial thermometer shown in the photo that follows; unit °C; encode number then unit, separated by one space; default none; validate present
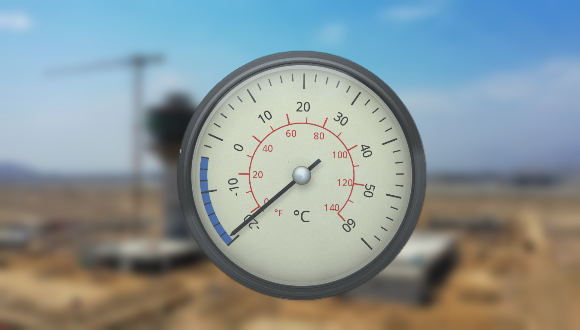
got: -19 °C
